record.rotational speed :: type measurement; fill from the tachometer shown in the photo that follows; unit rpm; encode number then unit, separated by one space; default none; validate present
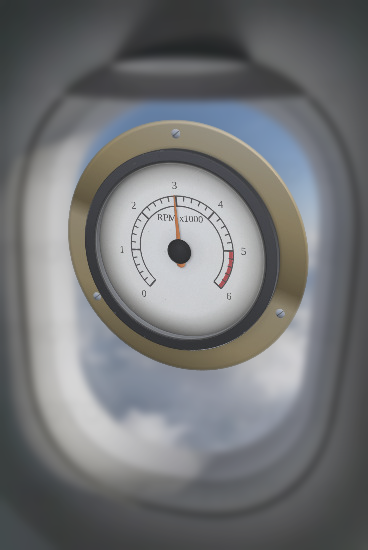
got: 3000 rpm
